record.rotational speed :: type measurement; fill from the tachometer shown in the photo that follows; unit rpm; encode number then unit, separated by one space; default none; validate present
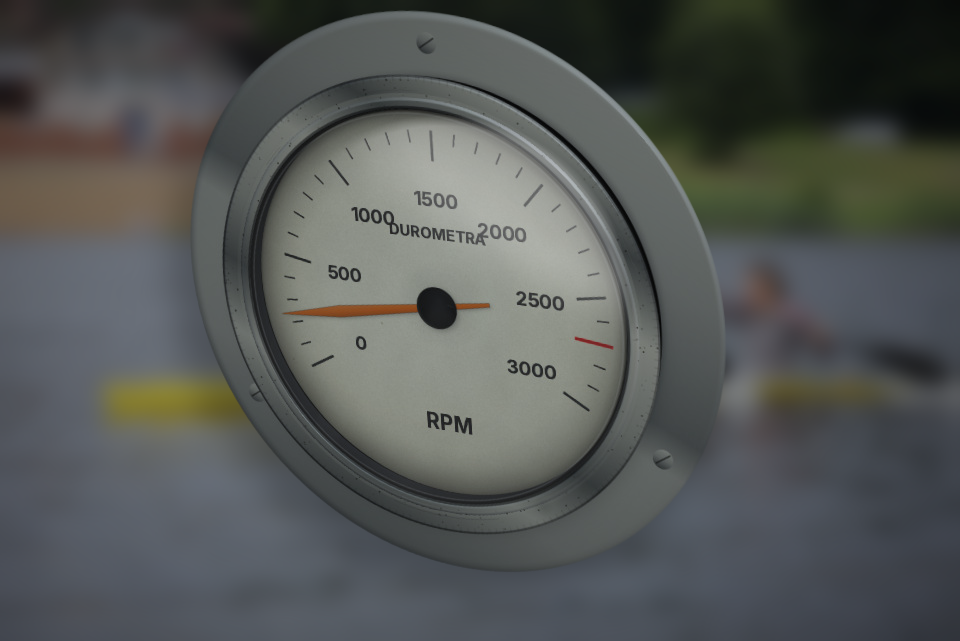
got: 250 rpm
